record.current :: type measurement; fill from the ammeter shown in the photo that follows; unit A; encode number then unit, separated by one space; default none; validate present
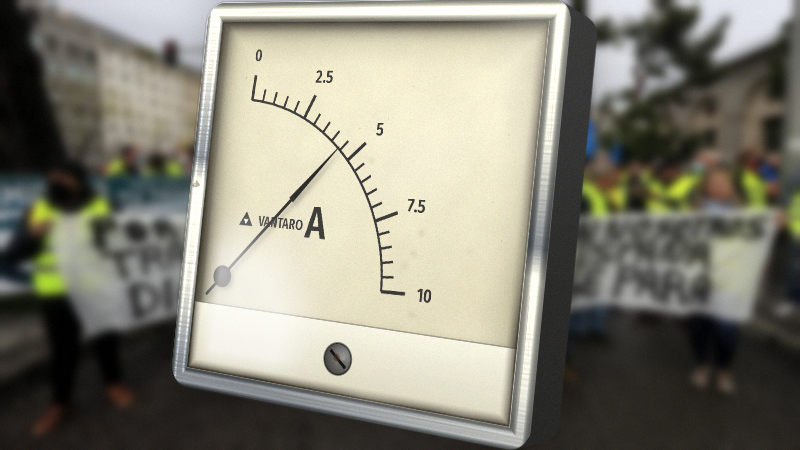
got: 4.5 A
